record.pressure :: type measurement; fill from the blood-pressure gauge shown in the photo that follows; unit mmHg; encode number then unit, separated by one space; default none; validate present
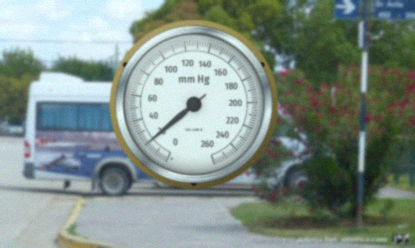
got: 20 mmHg
